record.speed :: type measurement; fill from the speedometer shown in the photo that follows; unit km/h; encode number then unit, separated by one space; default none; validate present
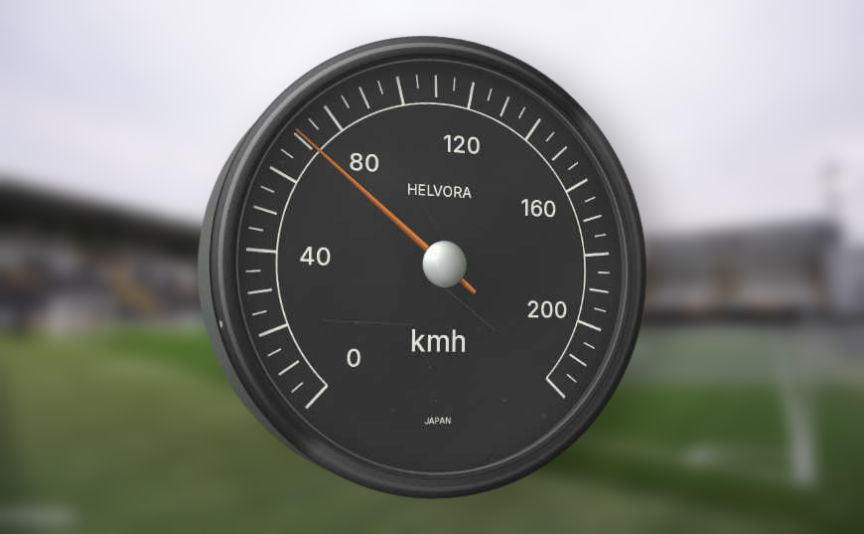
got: 70 km/h
